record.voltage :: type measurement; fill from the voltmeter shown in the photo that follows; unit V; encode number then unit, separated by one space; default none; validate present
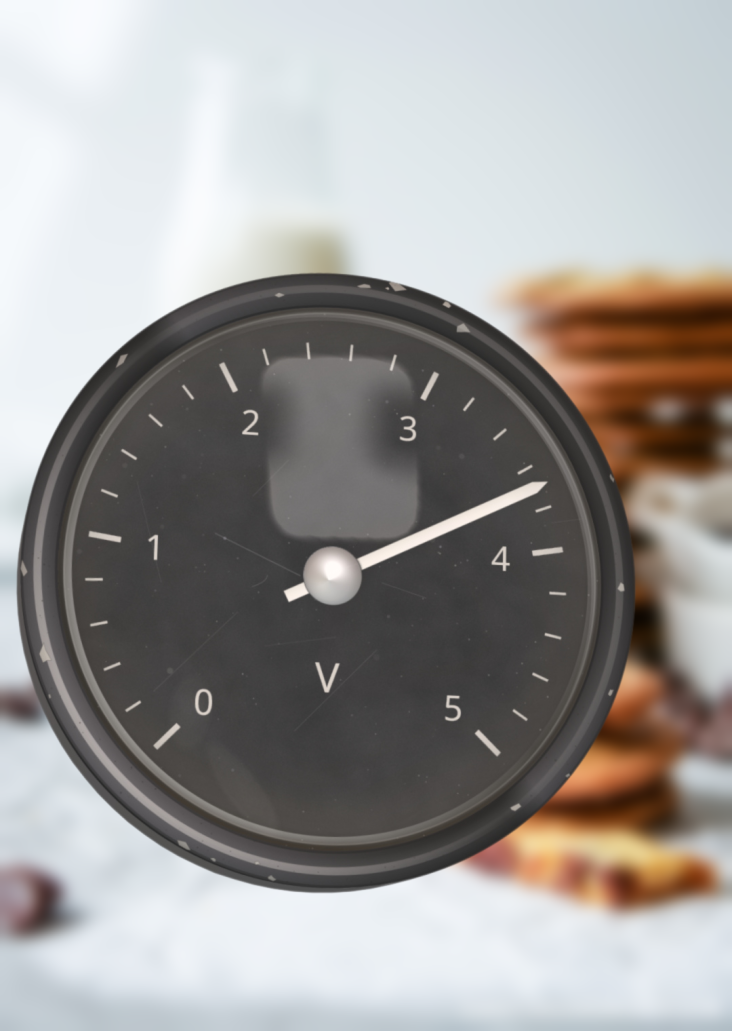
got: 3.7 V
